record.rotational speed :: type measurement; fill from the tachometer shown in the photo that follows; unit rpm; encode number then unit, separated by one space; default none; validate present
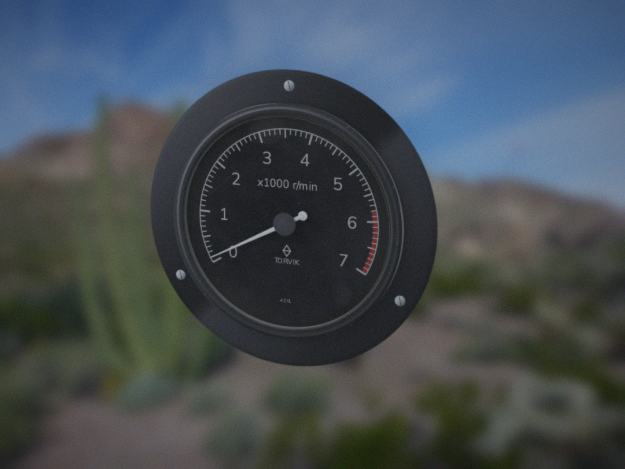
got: 100 rpm
